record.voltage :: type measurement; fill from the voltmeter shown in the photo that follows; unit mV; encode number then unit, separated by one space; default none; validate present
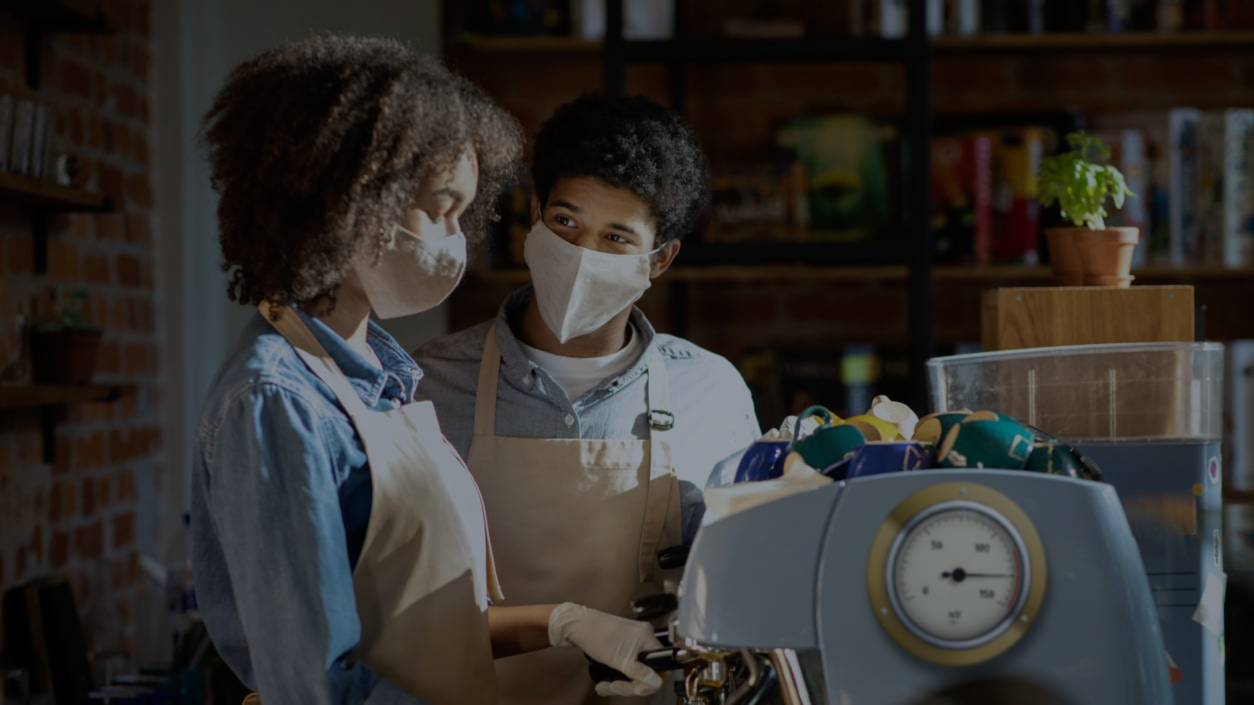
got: 130 mV
